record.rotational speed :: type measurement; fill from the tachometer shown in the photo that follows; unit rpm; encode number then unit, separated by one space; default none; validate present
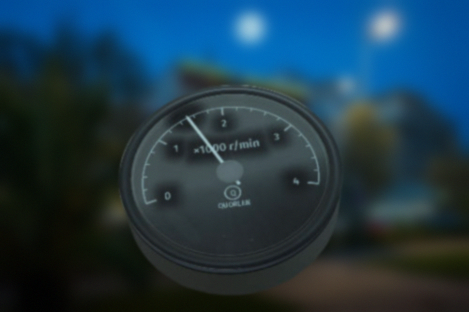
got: 1500 rpm
